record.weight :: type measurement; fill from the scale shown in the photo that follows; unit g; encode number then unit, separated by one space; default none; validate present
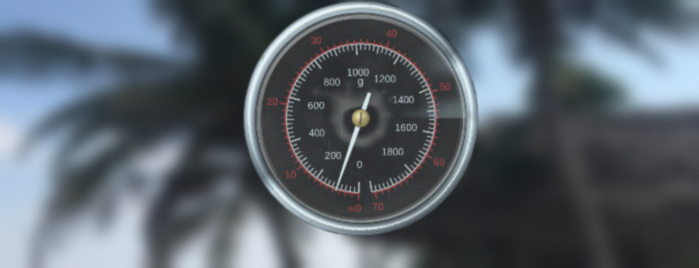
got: 100 g
